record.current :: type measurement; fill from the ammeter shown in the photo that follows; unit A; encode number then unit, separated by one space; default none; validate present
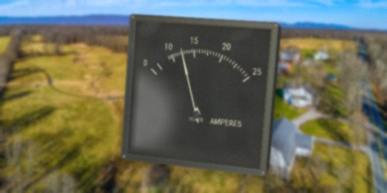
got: 12.5 A
